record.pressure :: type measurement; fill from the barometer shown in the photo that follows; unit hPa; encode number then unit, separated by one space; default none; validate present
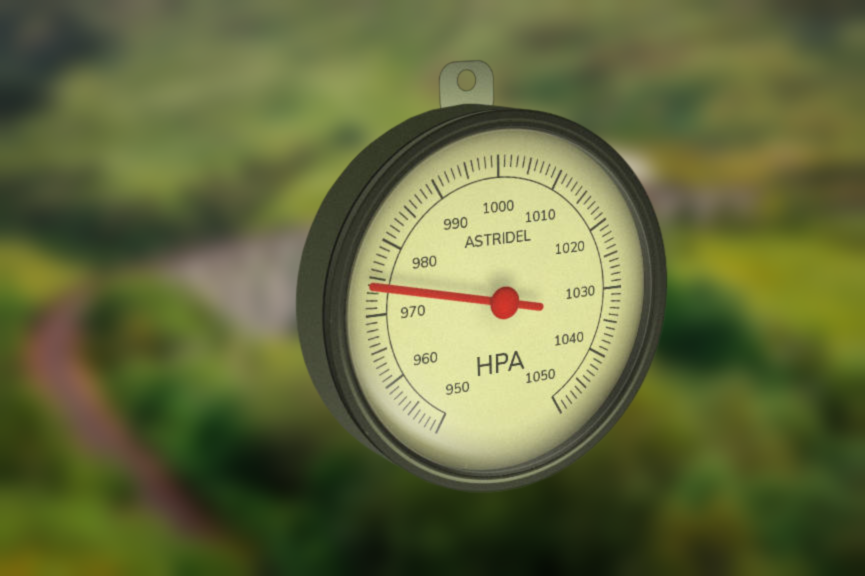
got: 974 hPa
